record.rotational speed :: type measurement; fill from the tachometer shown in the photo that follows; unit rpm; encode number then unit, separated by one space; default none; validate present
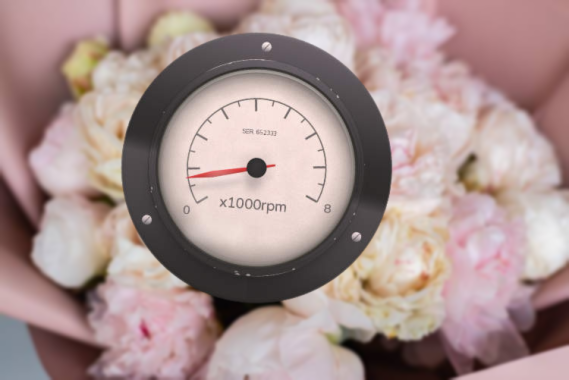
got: 750 rpm
